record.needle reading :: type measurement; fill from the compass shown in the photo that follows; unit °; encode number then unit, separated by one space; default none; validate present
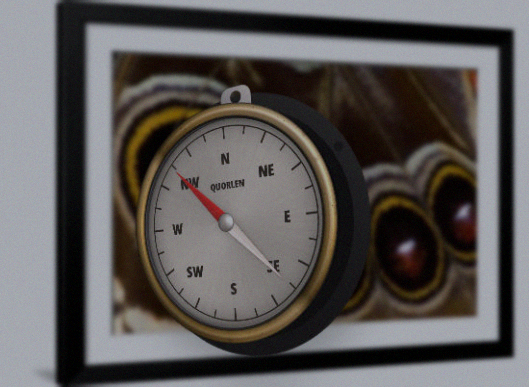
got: 315 °
